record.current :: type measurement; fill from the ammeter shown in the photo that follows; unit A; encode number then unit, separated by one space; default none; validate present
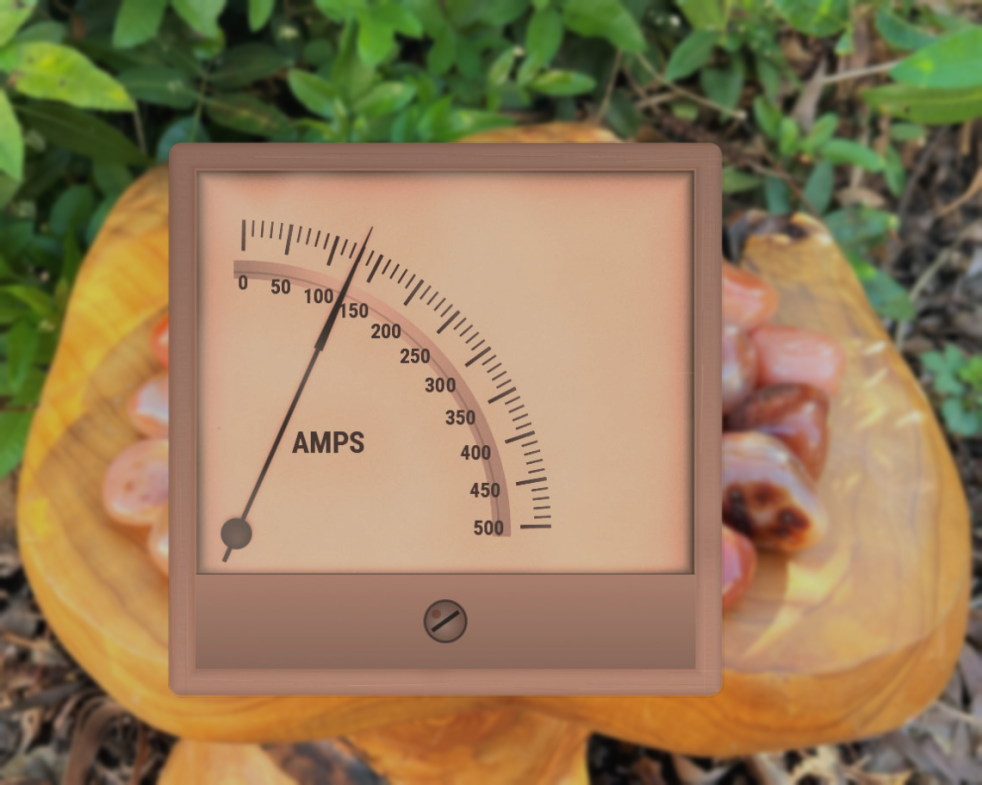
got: 130 A
